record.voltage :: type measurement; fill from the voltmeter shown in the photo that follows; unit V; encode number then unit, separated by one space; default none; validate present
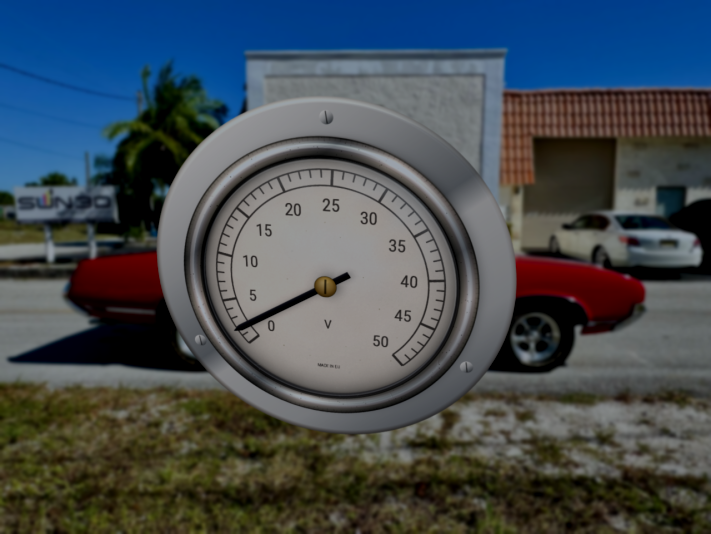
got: 2 V
